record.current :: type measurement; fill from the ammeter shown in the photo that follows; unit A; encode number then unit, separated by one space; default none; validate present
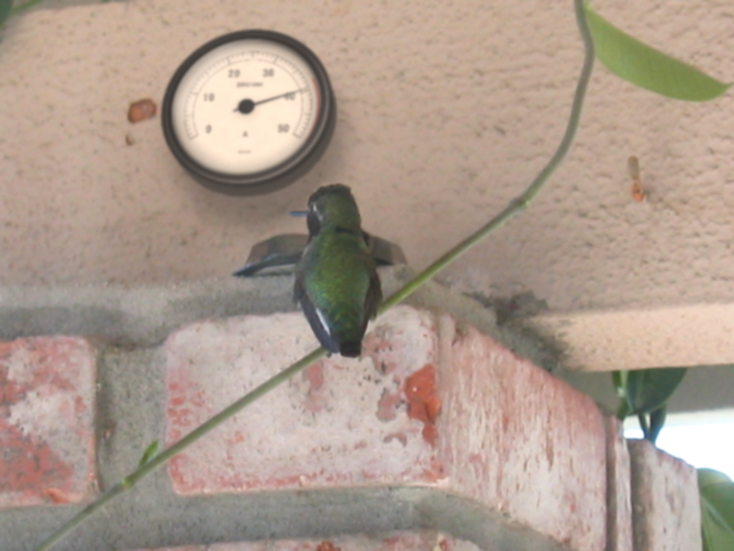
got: 40 A
